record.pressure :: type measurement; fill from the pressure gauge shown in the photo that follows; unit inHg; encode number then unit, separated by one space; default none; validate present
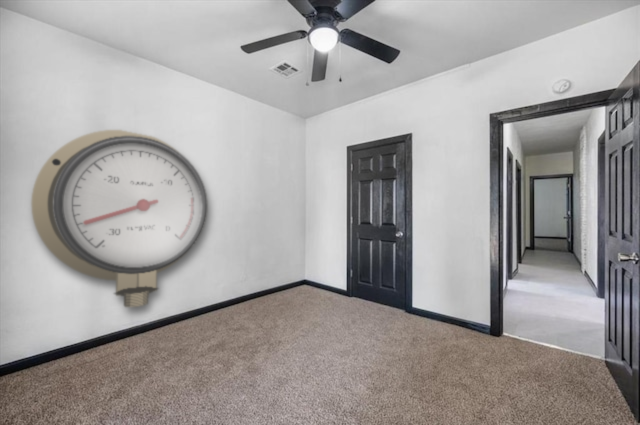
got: -27 inHg
